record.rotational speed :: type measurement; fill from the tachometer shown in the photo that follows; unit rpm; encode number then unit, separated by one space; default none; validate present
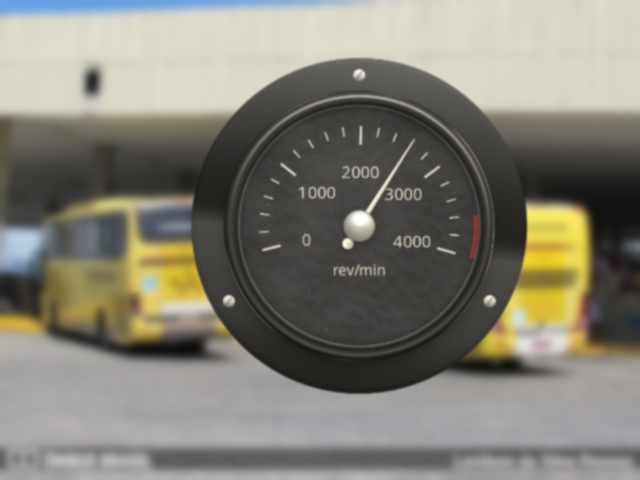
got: 2600 rpm
